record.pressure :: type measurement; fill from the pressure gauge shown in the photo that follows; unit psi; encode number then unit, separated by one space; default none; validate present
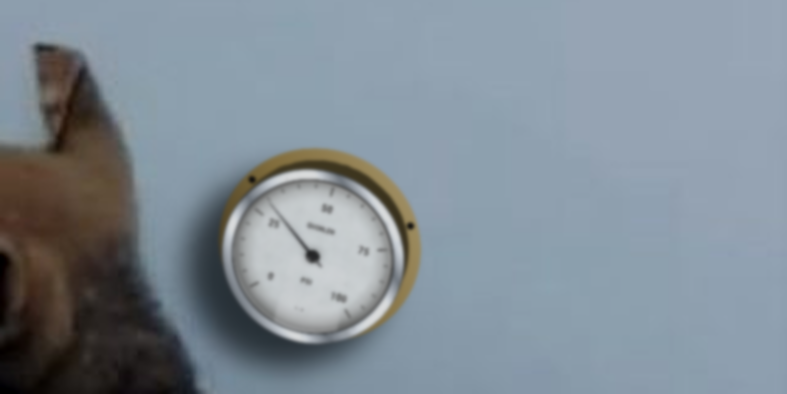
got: 30 psi
